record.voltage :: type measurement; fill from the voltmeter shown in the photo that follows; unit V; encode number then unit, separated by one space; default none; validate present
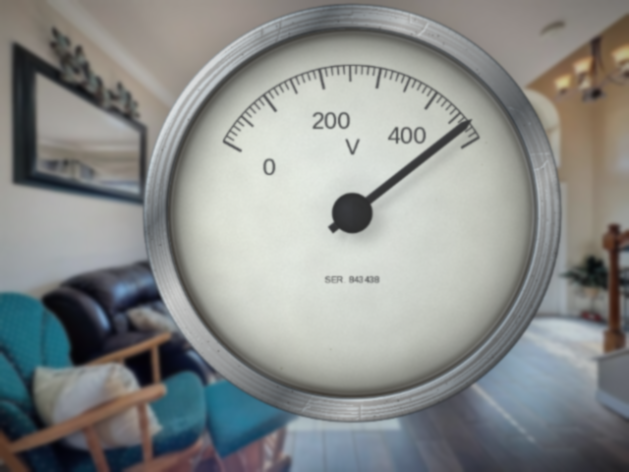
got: 470 V
